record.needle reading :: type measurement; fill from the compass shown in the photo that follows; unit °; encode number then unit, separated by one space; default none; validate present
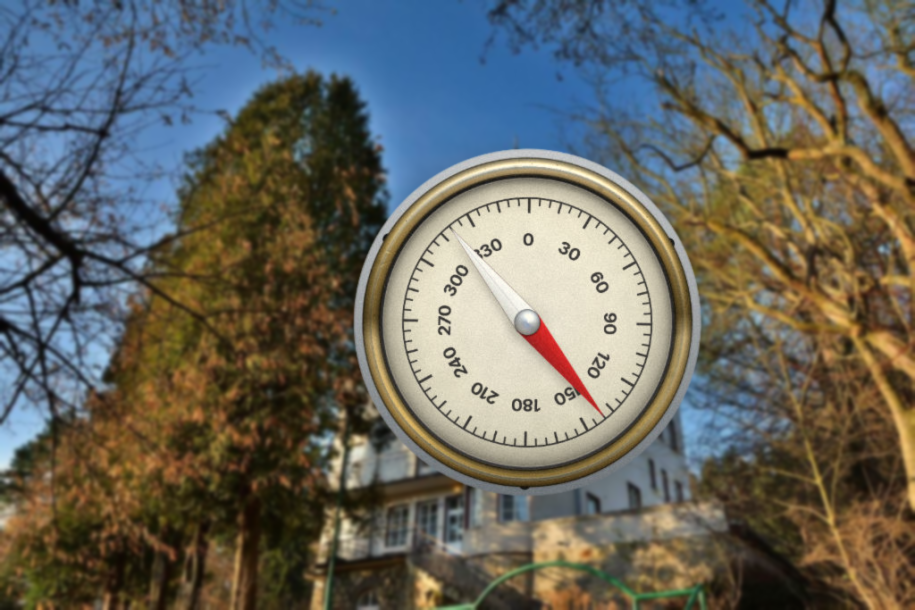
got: 140 °
